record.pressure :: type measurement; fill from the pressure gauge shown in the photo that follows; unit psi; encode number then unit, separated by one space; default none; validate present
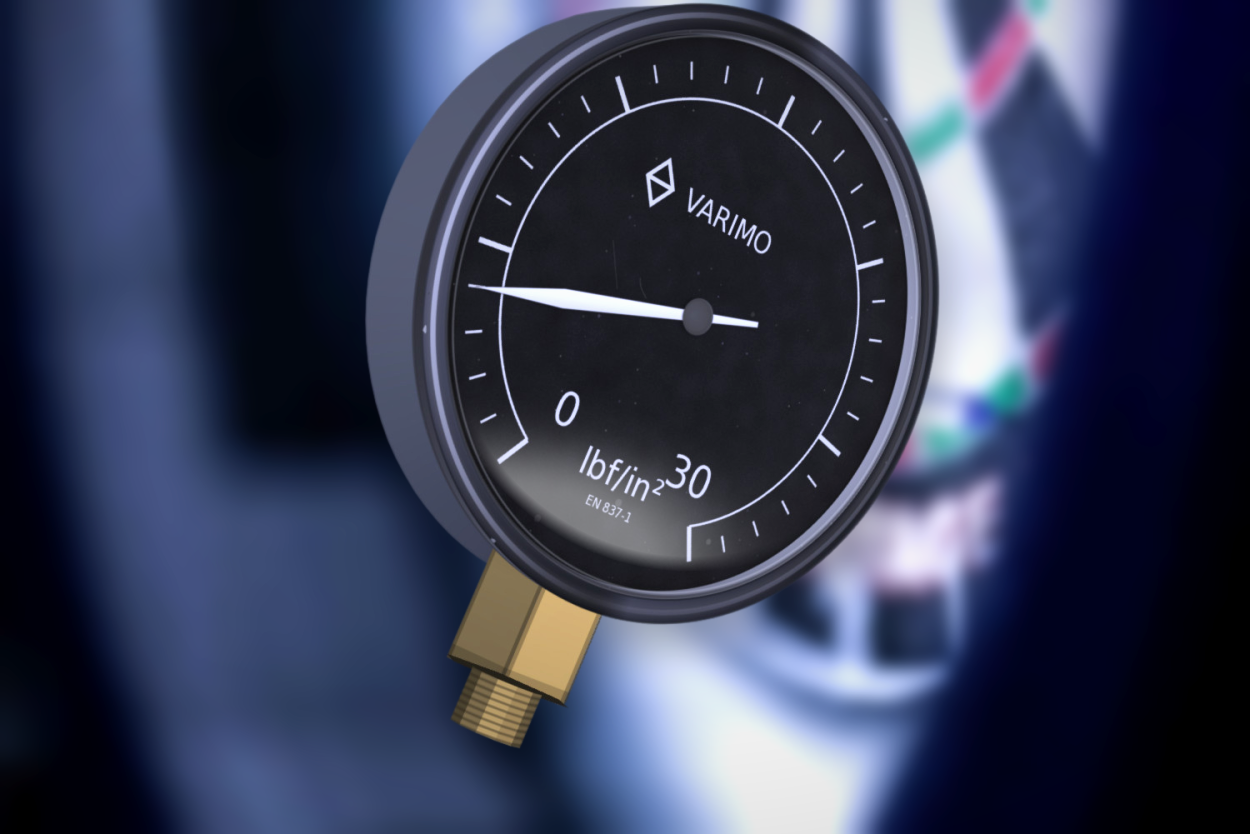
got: 4 psi
